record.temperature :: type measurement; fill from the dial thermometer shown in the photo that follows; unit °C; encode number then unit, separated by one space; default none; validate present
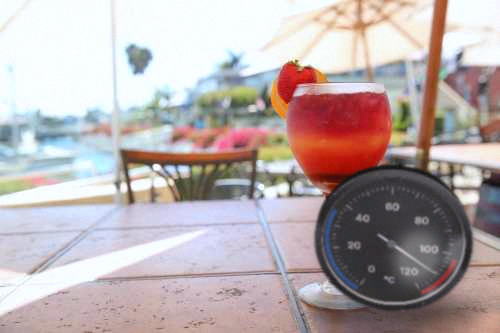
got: 110 °C
